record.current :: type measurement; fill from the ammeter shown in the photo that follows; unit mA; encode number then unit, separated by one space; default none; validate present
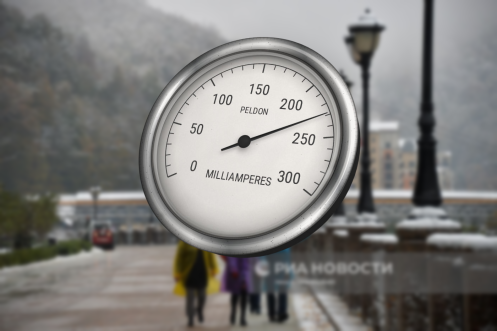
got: 230 mA
